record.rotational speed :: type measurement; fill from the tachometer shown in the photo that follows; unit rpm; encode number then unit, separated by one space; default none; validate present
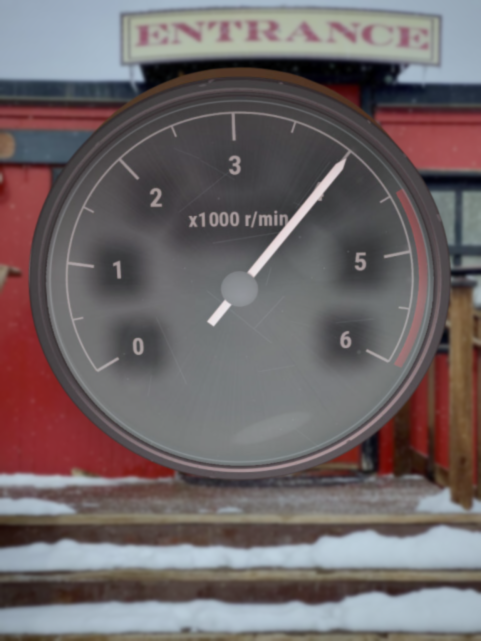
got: 4000 rpm
